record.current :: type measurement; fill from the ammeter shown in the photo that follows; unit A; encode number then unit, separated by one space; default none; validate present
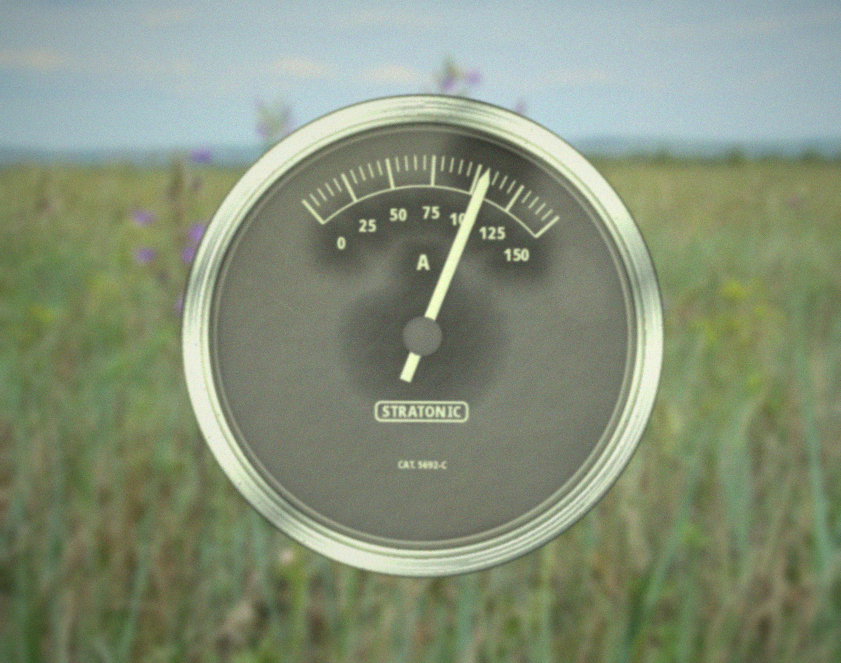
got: 105 A
